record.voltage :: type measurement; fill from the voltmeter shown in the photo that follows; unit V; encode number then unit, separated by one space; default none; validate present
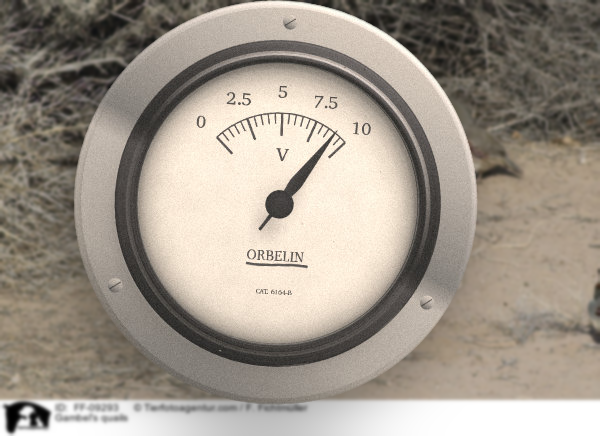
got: 9 V
